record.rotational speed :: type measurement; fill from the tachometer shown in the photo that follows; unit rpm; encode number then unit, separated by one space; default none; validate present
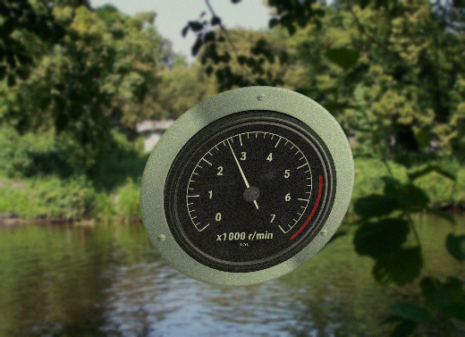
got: 2700 rpm
